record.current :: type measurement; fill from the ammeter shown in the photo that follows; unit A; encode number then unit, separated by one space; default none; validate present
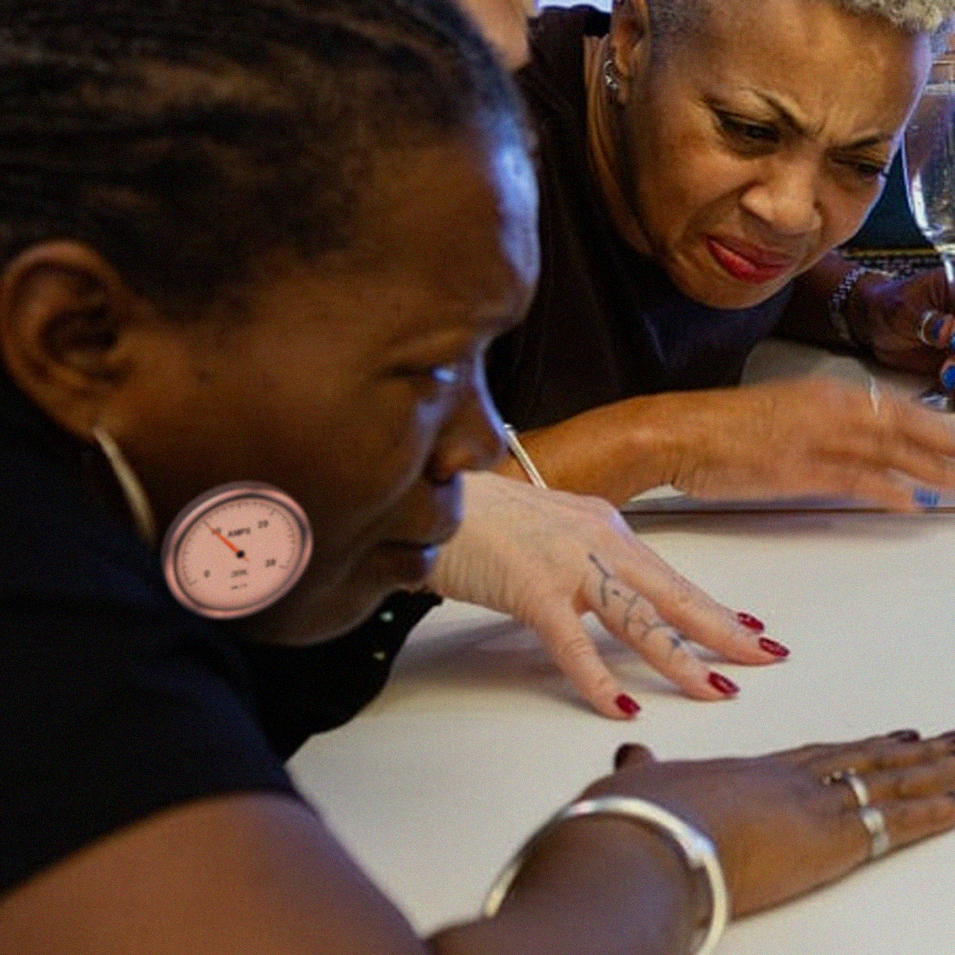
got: 10 A
